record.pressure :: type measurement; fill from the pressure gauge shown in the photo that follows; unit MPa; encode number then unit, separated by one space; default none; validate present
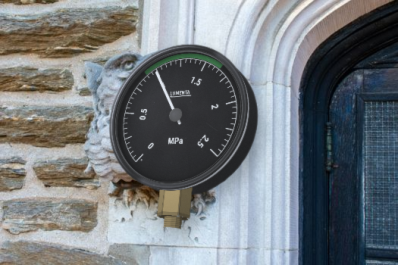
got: 1 MPa
